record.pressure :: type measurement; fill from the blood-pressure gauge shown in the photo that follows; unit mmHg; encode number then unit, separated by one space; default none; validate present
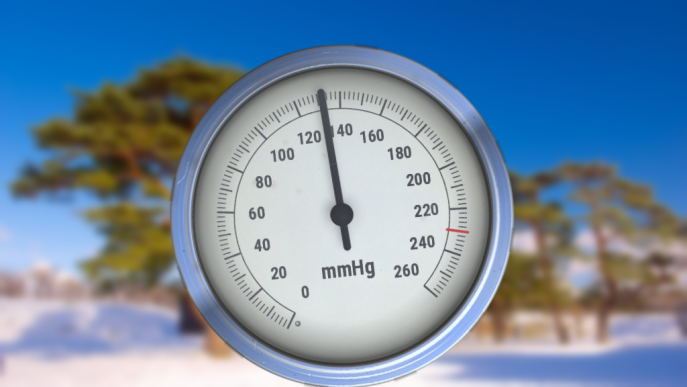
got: 132 mmHg
